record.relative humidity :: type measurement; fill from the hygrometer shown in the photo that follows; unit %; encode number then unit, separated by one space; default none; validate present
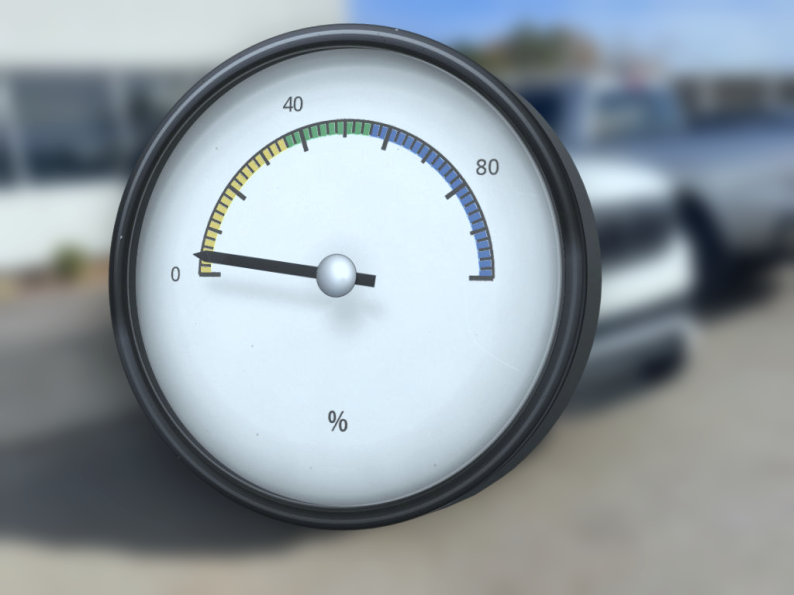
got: 4 %
